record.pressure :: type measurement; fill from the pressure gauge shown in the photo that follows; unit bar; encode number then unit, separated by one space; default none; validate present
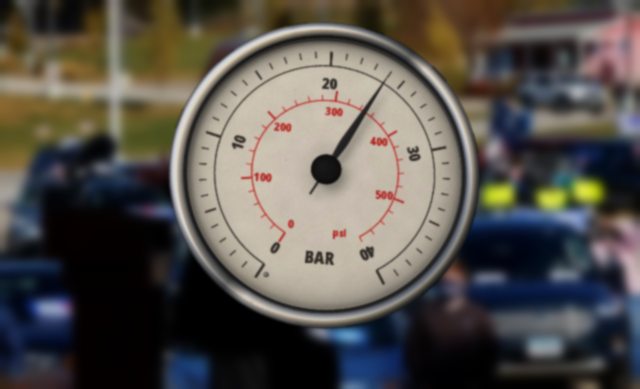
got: 24 bar
